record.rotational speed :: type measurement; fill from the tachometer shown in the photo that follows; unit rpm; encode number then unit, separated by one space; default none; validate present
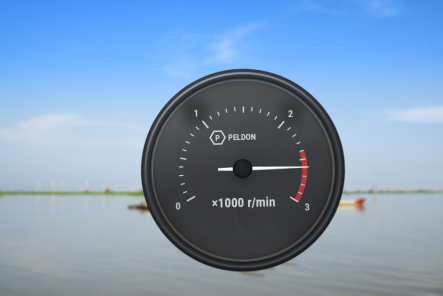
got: 2600 rpm
